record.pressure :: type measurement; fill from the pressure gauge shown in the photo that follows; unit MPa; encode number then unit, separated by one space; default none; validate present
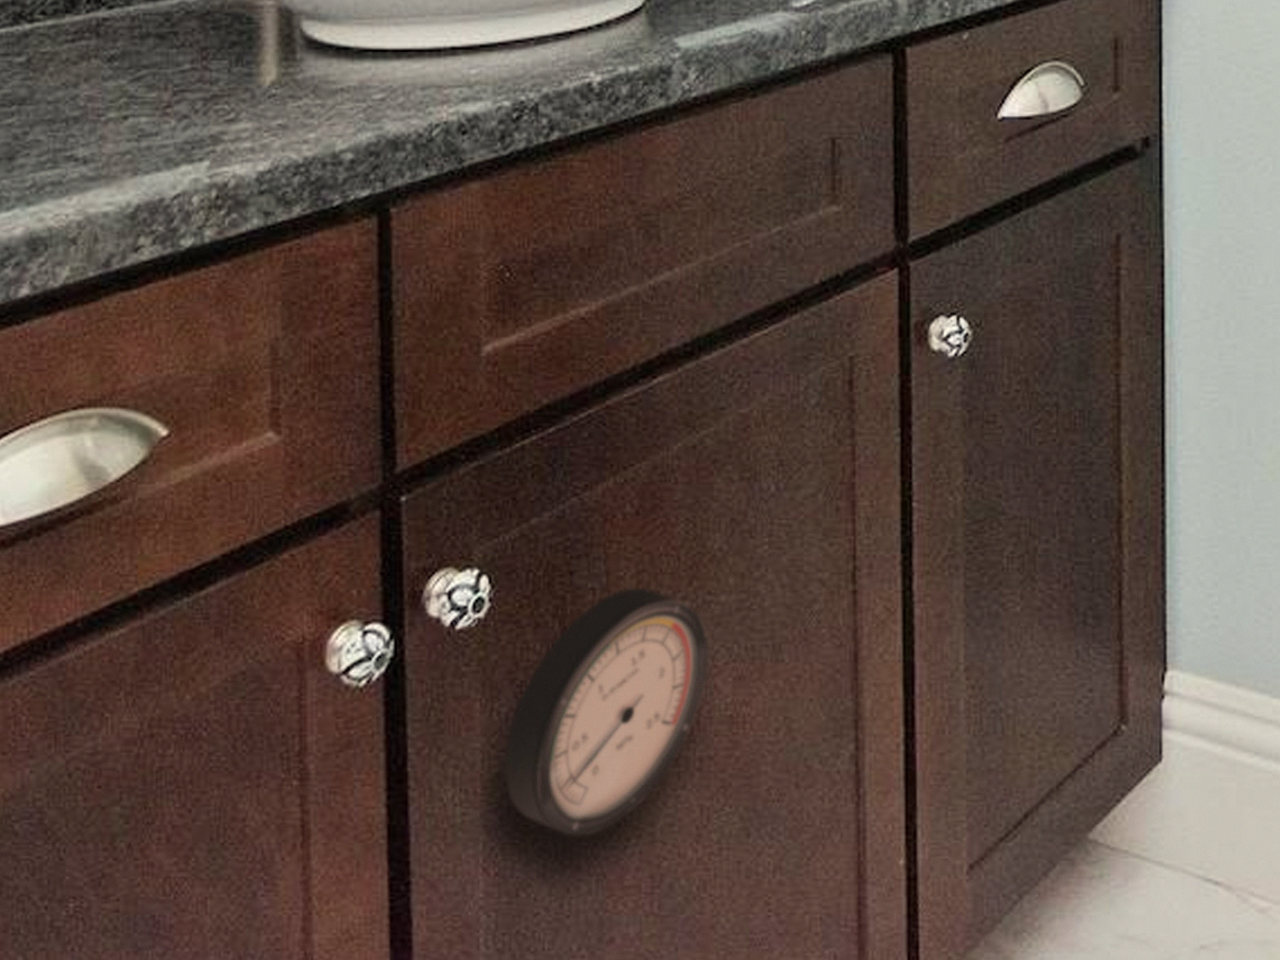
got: 0.25 MPa
